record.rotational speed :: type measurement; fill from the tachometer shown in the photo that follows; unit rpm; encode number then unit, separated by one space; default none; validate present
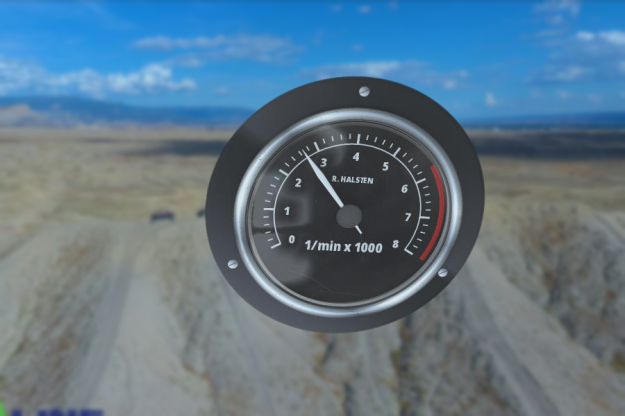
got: 2700 rpm
